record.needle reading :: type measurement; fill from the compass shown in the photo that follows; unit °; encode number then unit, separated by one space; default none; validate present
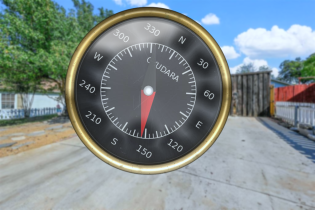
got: 155 °
